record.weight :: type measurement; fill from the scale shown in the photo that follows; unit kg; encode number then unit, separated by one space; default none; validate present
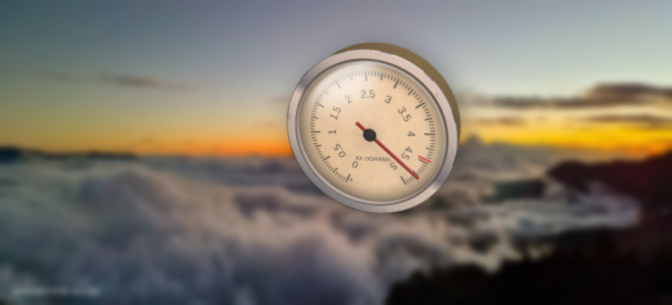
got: 4.75 kg
